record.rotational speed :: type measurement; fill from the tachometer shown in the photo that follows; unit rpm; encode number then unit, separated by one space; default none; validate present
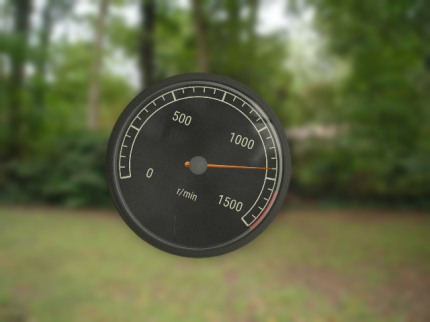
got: 1200 rpm
